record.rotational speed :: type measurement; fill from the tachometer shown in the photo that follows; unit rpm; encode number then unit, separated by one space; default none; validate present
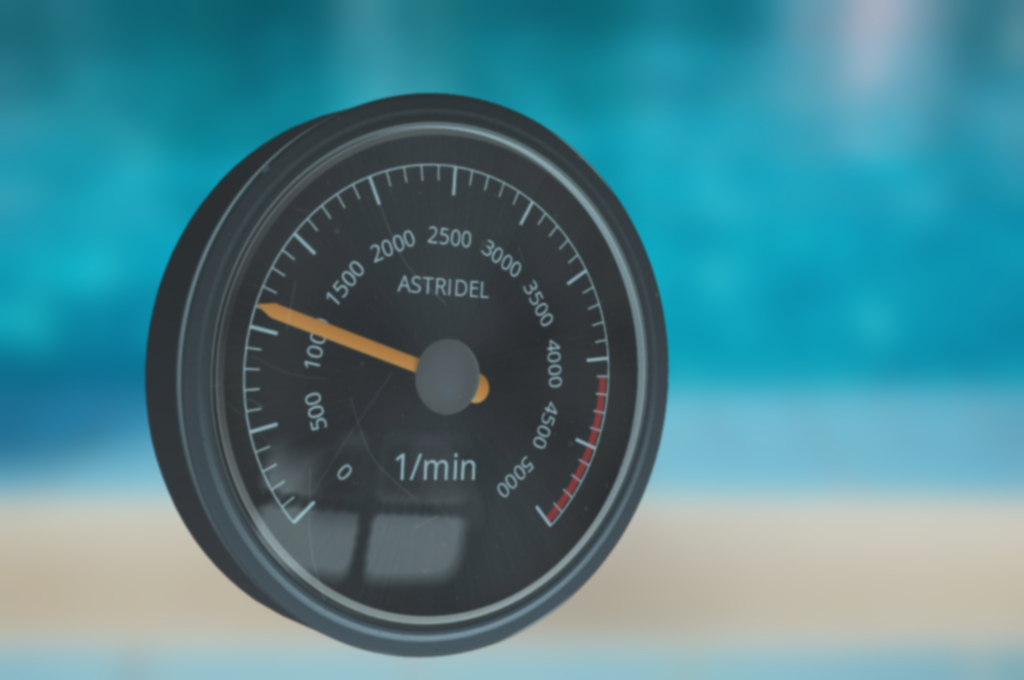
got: 1100 rpm
